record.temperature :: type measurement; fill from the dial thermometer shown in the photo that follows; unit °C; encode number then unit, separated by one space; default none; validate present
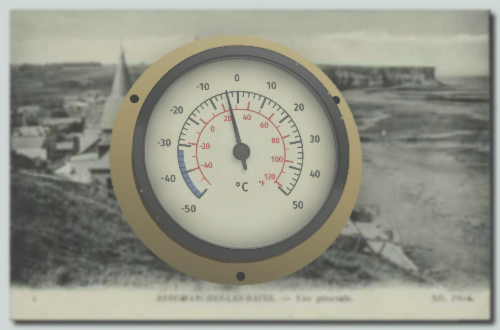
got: -4 °C
